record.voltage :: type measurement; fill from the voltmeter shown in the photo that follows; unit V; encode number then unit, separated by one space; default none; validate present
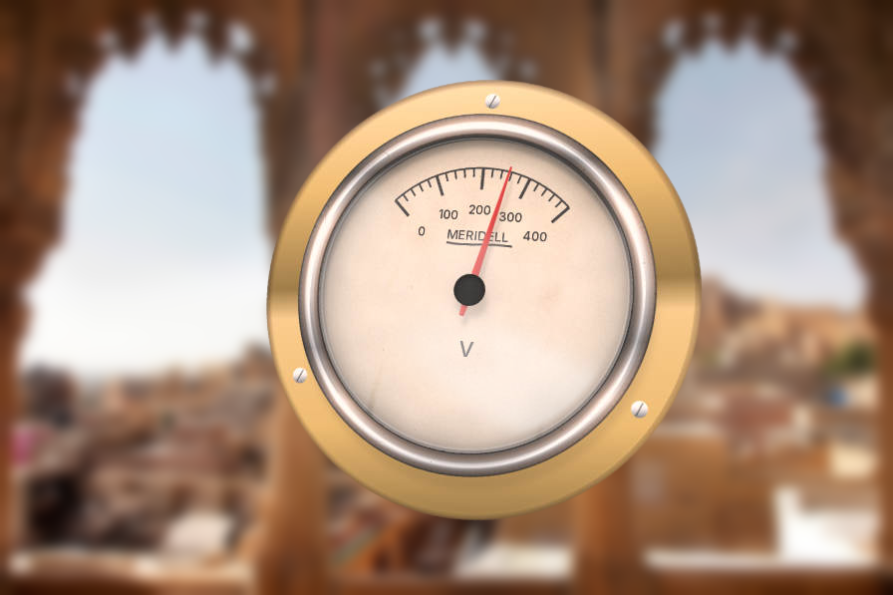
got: 260 V
